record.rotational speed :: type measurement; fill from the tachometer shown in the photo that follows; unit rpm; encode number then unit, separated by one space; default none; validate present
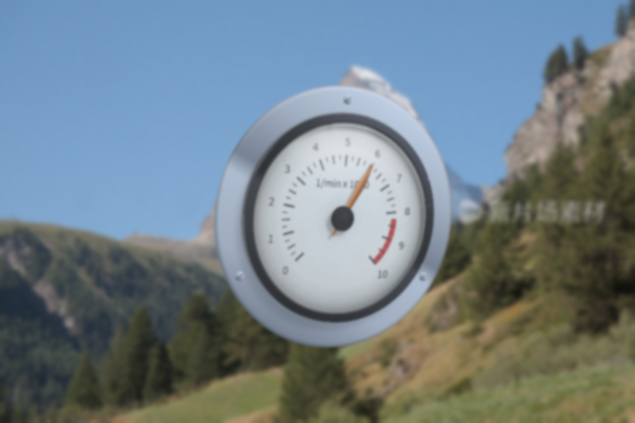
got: 6000 rpm
